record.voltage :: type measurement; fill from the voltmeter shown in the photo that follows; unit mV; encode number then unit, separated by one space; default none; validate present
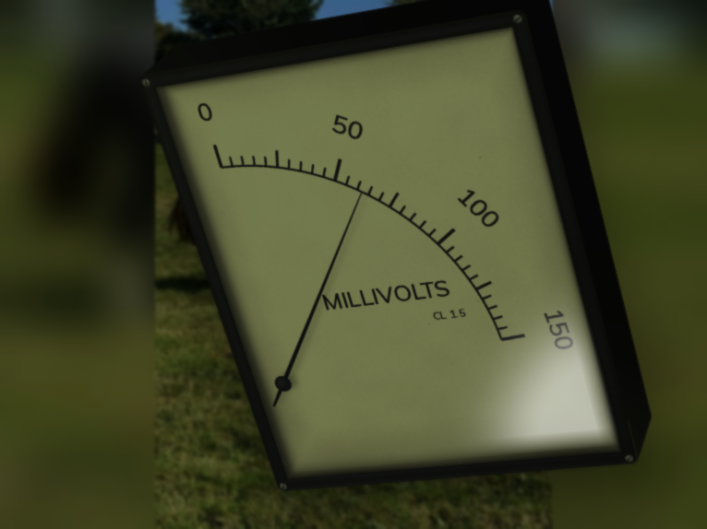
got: 62.5 mV
